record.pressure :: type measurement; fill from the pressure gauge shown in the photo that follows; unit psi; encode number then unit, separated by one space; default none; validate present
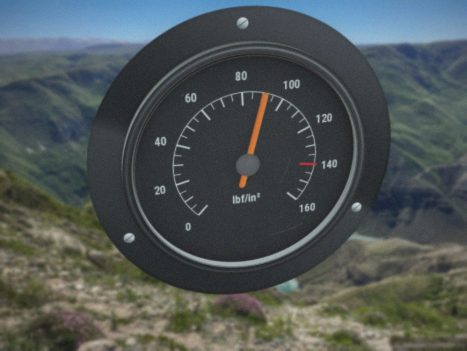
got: 90 psi
